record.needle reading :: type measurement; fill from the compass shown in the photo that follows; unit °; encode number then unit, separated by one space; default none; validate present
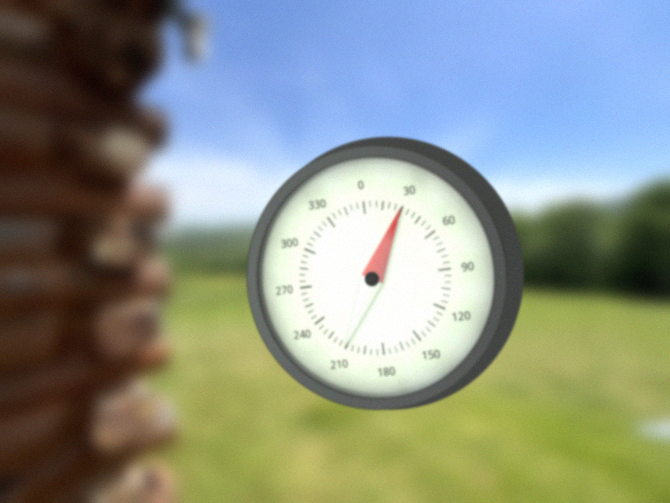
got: 30 °
